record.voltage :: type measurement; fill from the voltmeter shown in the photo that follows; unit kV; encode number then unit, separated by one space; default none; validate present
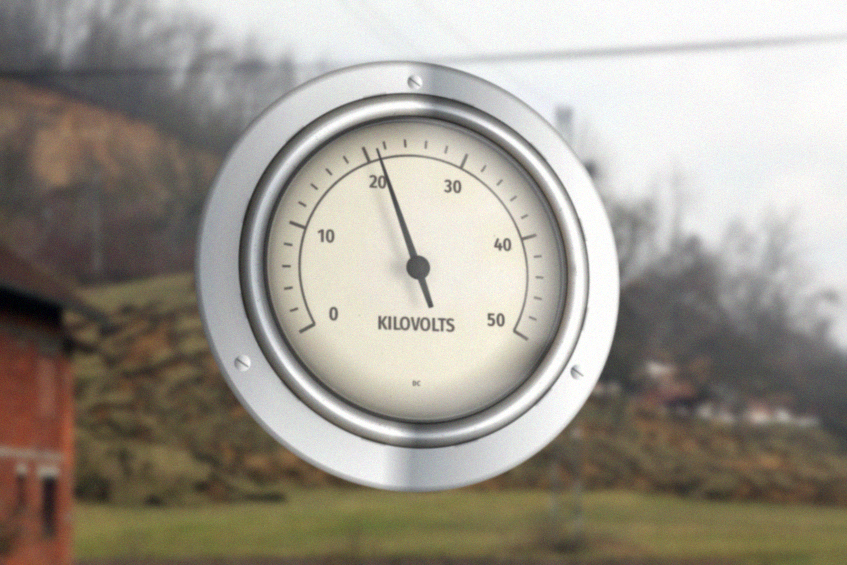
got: 21 kV
